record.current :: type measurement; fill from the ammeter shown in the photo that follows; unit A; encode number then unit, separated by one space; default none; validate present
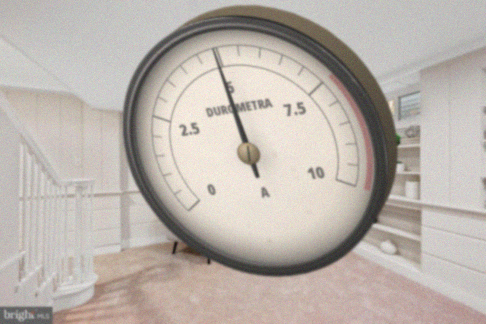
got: 5 A
